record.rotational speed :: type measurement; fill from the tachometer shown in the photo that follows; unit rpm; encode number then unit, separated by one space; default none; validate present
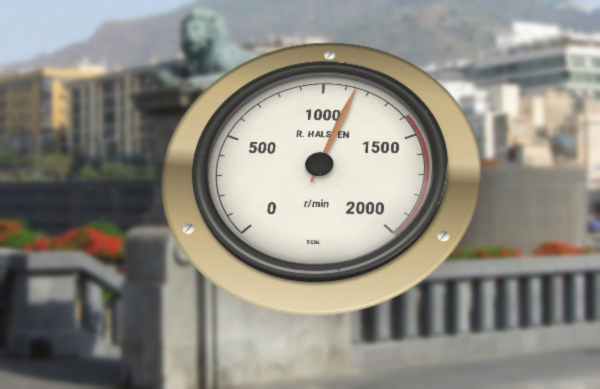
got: 1150 rpm
